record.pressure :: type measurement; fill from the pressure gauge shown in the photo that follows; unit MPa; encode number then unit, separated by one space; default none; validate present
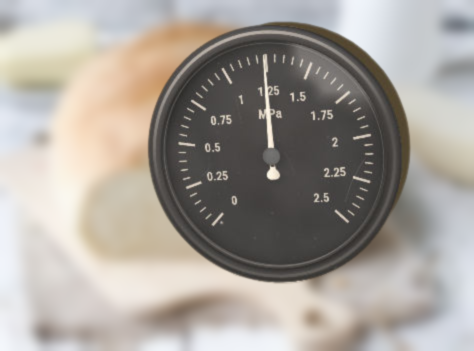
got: 1.25 MPa
